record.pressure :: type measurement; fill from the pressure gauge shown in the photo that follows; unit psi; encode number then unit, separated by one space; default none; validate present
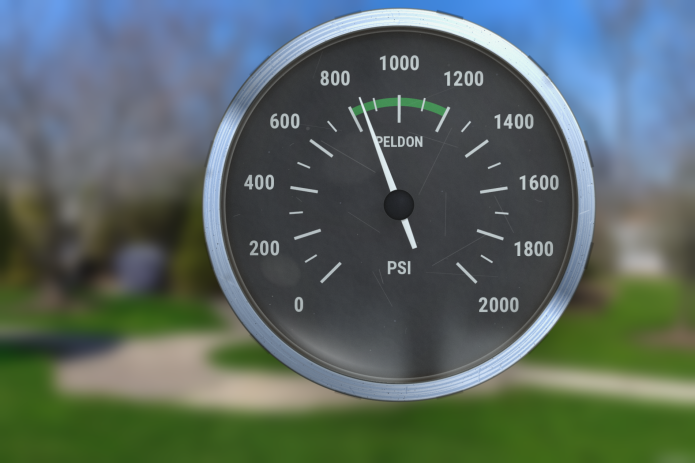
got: 850 psi
